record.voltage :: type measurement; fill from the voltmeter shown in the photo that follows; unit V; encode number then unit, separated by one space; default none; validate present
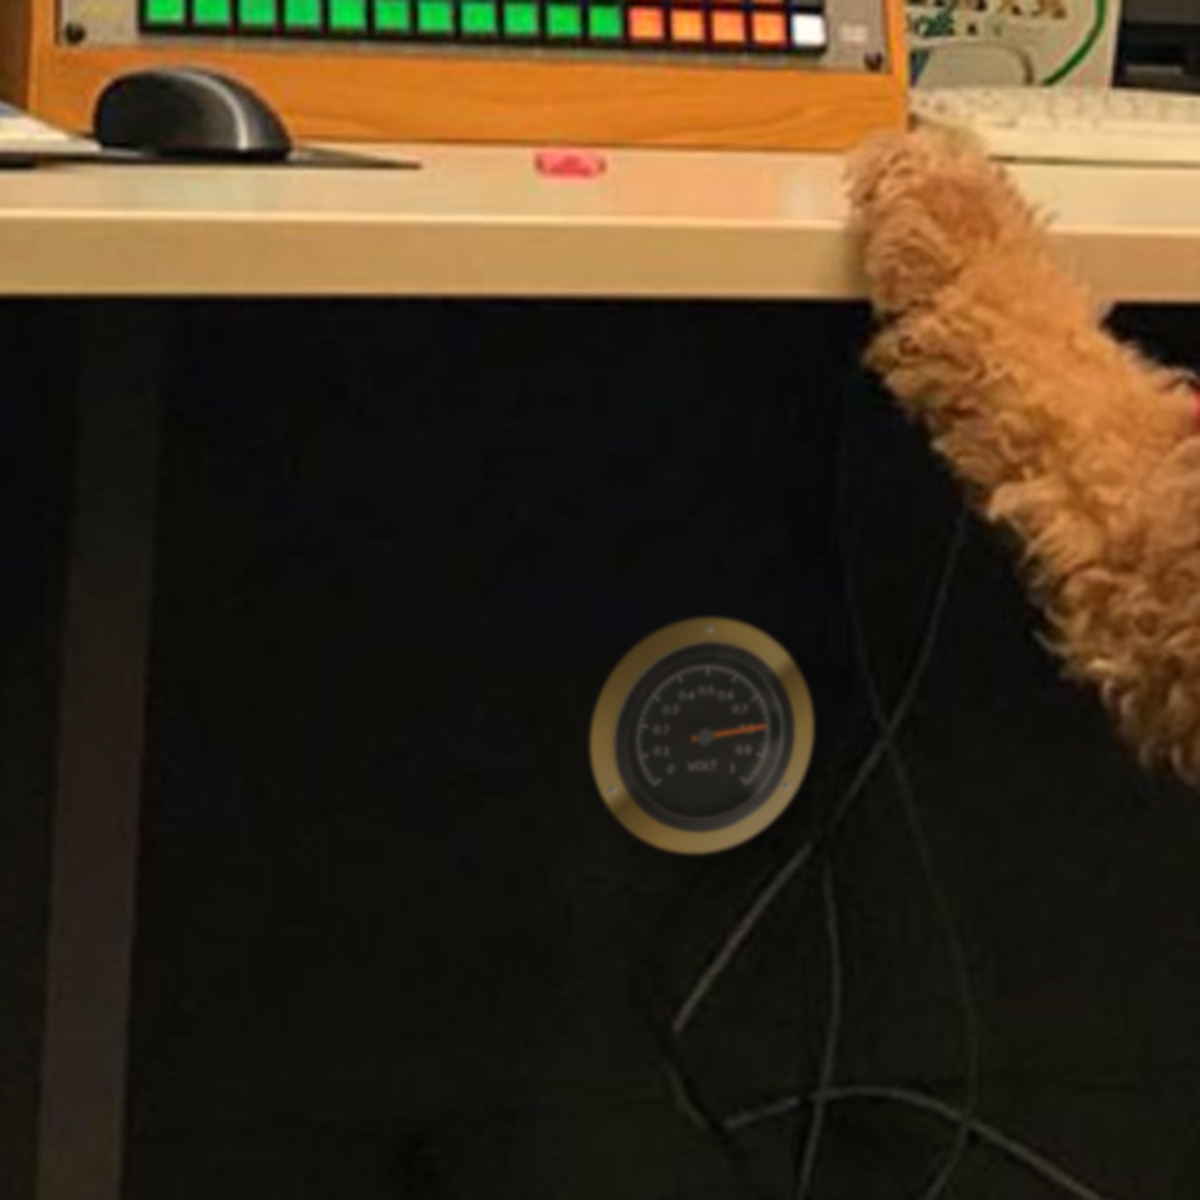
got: 0.8 V
